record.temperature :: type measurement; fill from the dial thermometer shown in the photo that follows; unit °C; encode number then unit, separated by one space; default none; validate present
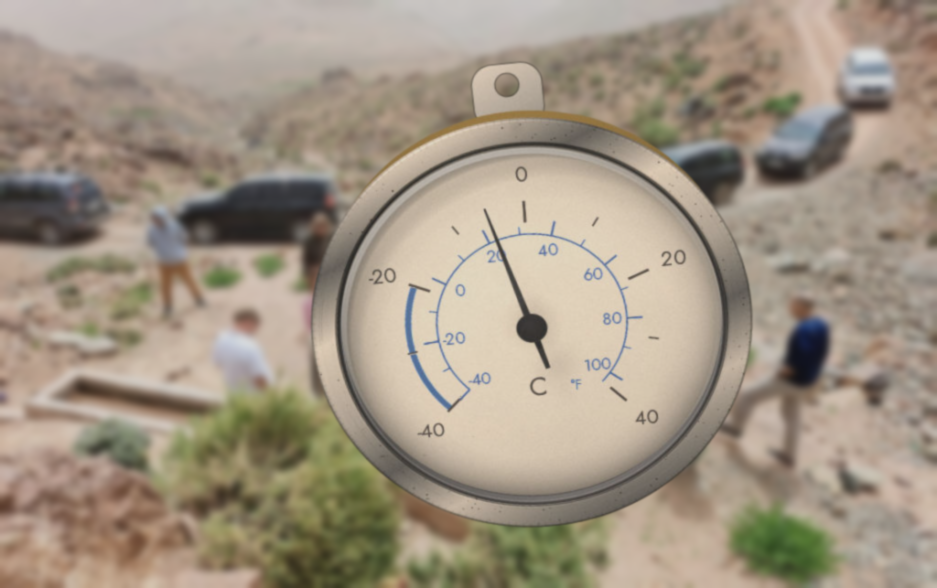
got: -5 °C
